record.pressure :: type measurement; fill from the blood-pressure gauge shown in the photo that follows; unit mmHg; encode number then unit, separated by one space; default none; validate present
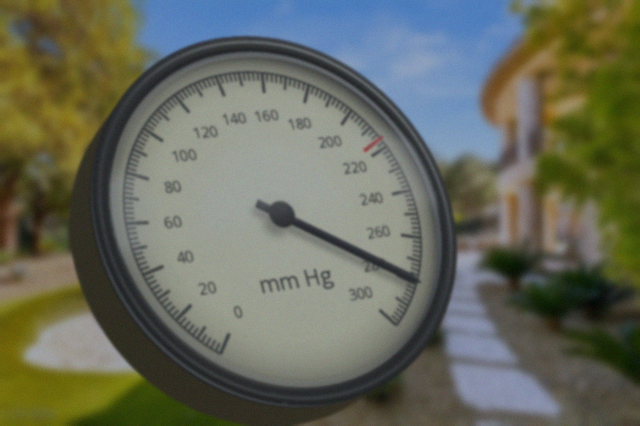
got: 280 mmHg
